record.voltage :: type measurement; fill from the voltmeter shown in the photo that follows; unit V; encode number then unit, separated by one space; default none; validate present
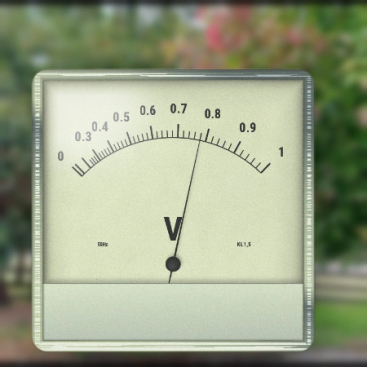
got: 0.78 V
